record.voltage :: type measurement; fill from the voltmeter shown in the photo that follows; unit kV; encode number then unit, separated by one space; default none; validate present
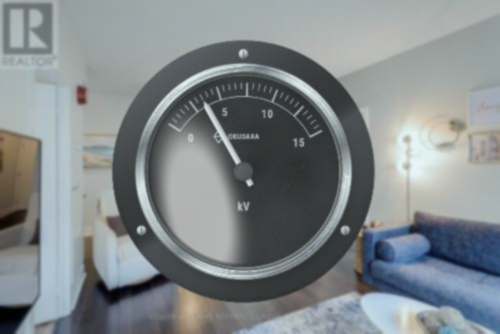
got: 3.5 kV
